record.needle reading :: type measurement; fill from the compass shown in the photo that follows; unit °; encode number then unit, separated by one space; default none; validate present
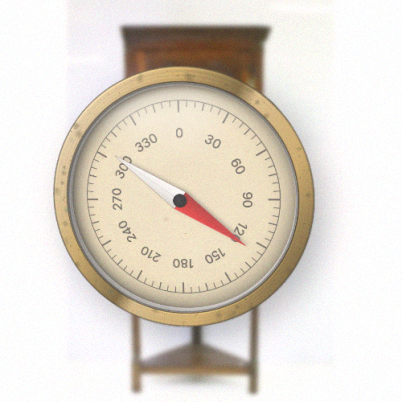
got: 125 °
